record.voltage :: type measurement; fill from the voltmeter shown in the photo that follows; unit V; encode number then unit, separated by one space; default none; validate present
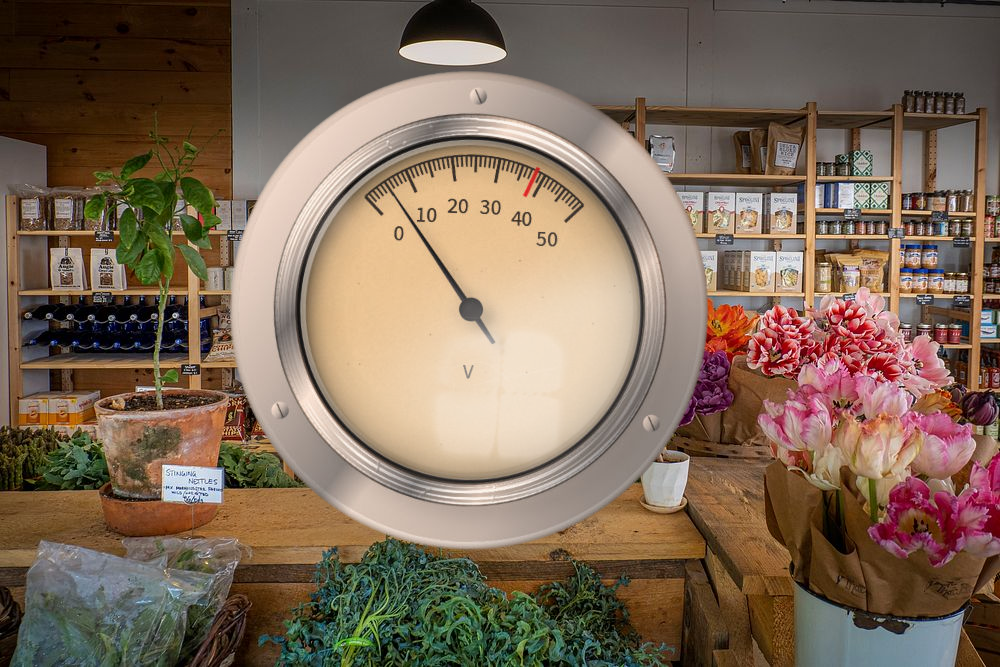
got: 5 V
